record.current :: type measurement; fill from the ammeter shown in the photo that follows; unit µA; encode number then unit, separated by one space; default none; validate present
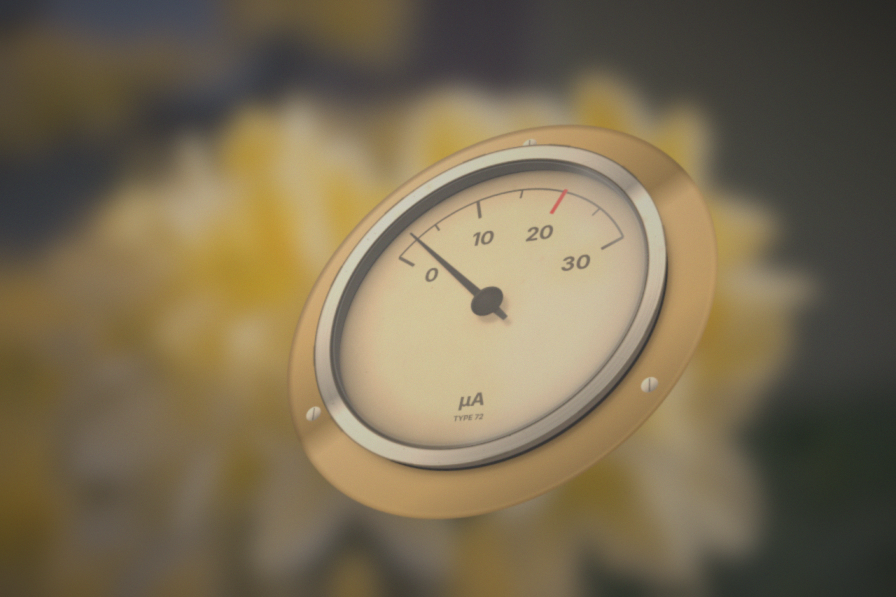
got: 2.5 µA
